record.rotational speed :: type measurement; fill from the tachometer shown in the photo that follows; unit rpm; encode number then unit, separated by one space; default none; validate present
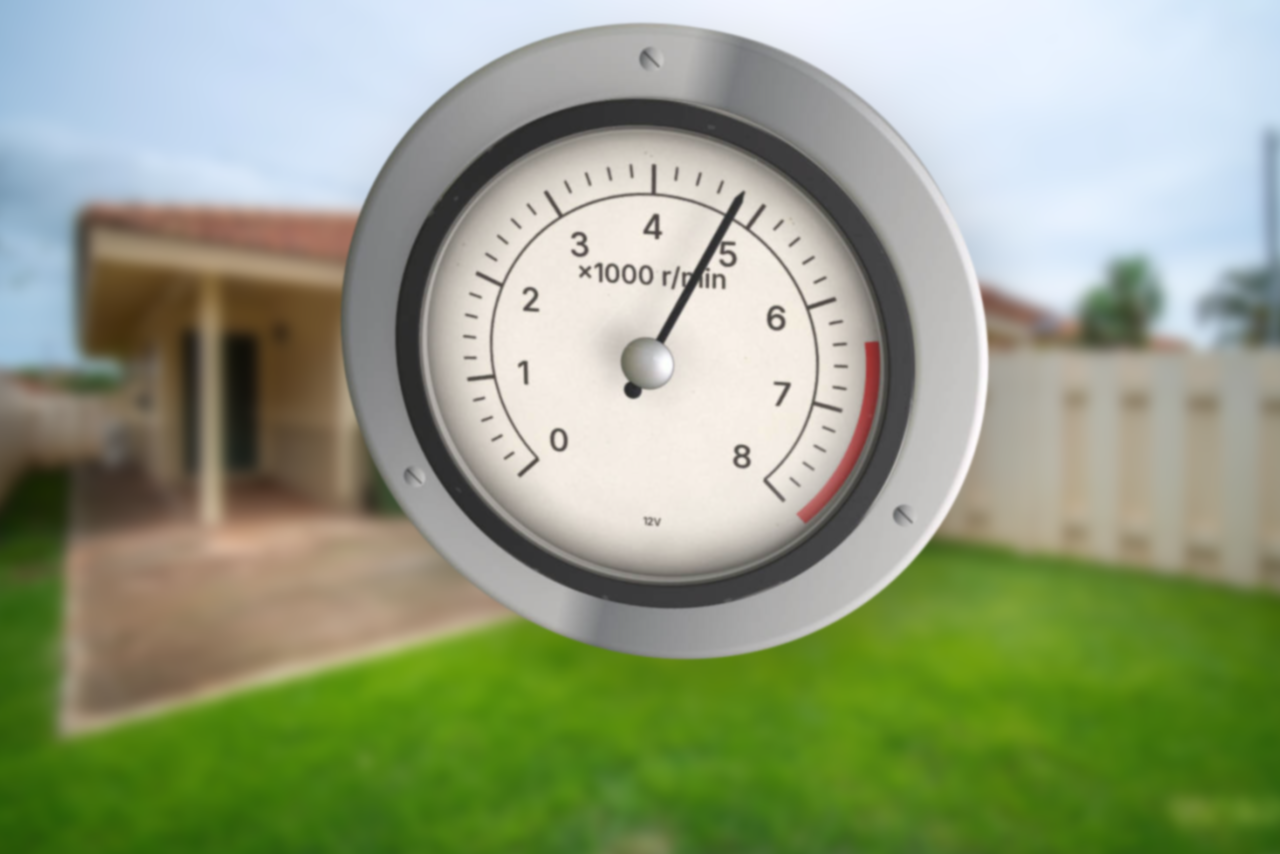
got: 4800 rpm
